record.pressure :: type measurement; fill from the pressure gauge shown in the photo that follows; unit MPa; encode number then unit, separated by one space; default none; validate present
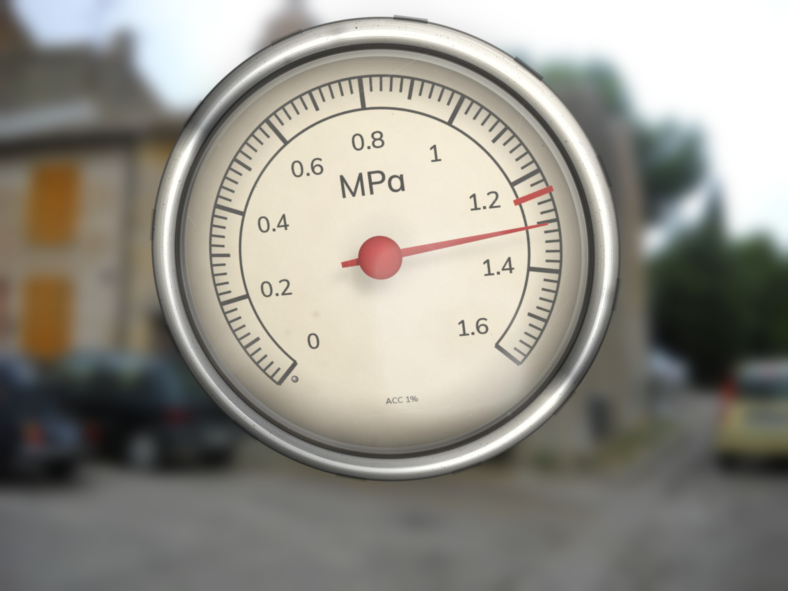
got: 1.3 MPa
